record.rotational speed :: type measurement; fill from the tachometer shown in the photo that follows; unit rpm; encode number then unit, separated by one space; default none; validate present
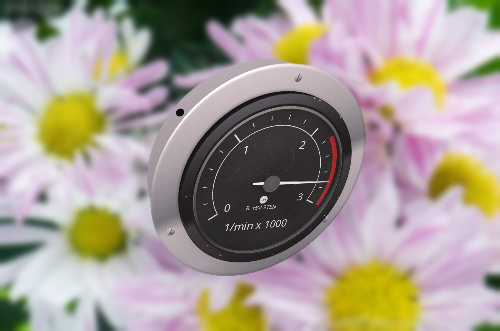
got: 2700 rpm
